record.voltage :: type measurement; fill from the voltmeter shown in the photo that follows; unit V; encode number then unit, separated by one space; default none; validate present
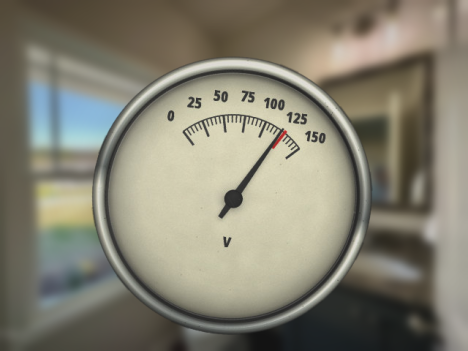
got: 120 V
